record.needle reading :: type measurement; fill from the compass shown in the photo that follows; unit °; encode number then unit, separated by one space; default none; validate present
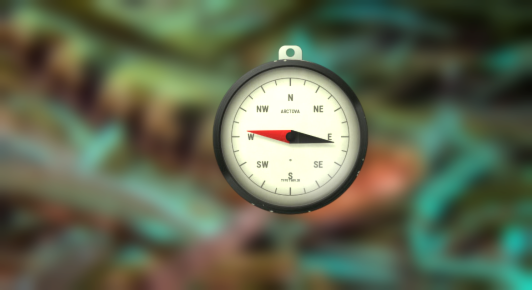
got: 277.5 °
